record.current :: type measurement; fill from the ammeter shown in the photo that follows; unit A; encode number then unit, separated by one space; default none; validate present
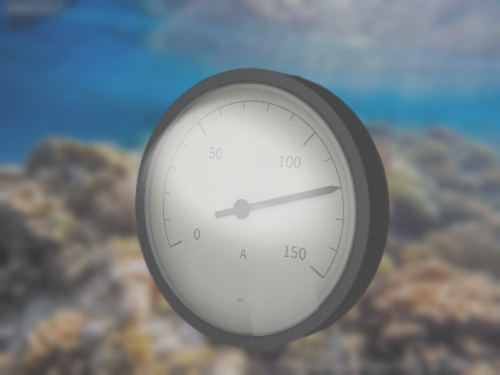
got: 120 A
